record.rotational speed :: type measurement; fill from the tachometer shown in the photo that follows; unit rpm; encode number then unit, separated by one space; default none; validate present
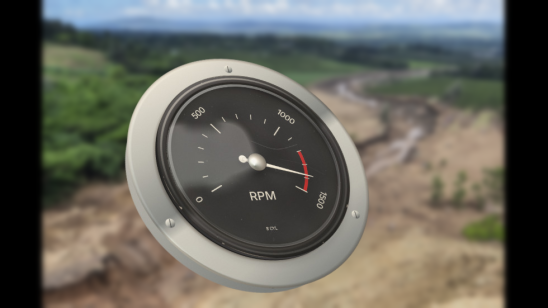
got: 1400 rpm
